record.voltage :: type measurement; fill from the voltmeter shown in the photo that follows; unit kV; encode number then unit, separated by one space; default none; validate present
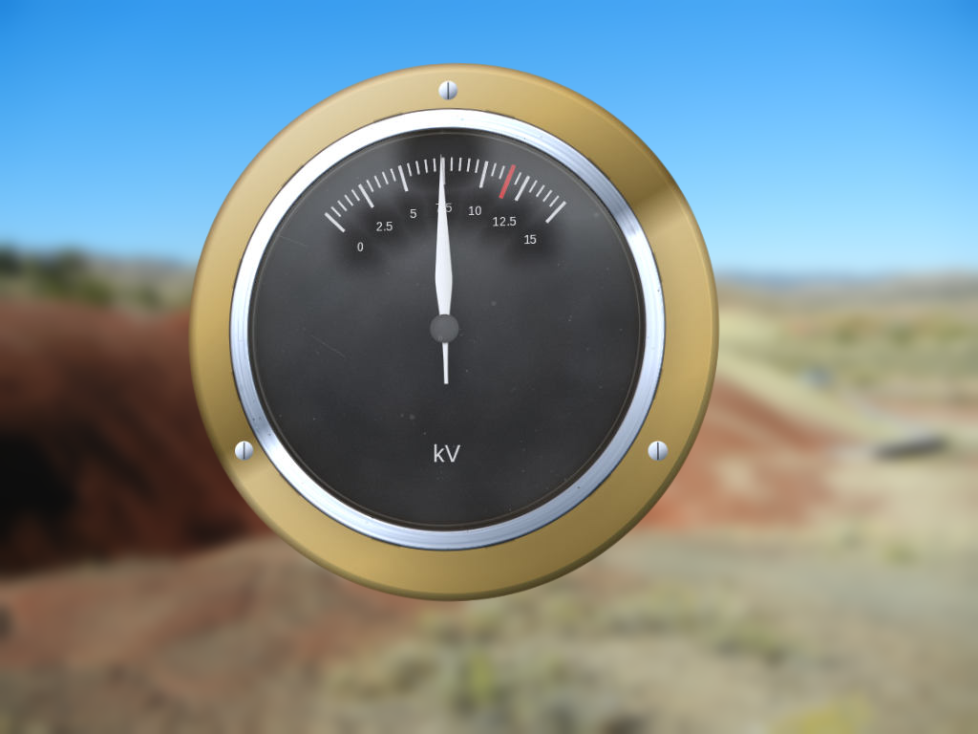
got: 7.5 kV
